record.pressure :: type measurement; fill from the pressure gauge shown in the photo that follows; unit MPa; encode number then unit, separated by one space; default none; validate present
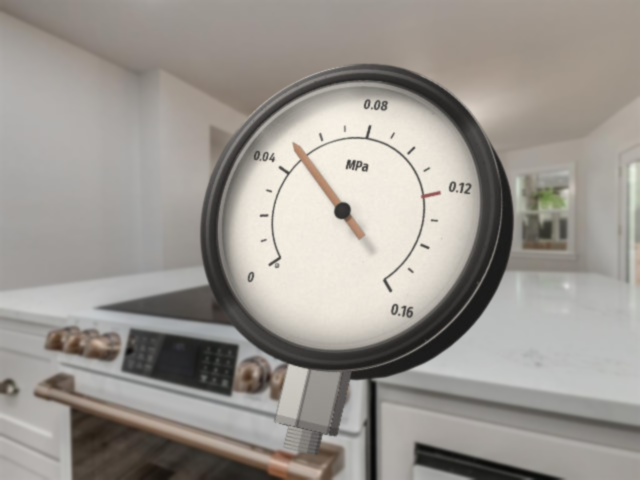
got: 0.05 MPa
